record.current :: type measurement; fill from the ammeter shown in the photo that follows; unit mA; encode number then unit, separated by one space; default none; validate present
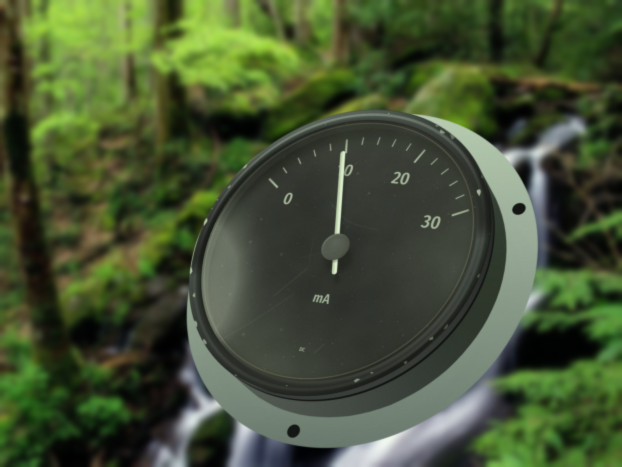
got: 10 mA
